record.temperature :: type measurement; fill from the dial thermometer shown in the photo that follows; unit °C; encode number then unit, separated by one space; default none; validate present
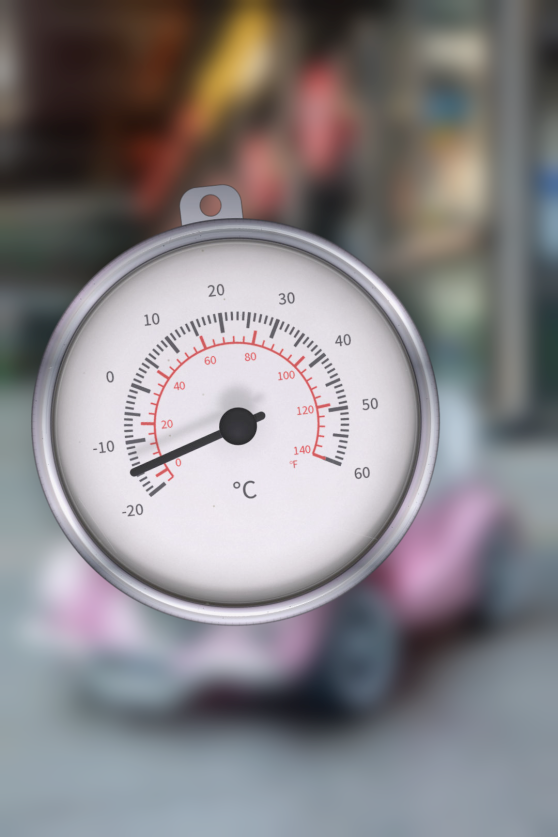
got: -15 °C
